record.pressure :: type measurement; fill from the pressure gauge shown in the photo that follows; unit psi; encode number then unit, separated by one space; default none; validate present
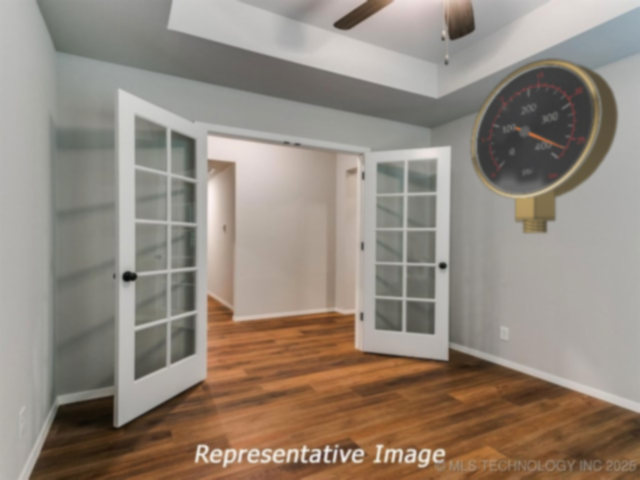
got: 380 psi
